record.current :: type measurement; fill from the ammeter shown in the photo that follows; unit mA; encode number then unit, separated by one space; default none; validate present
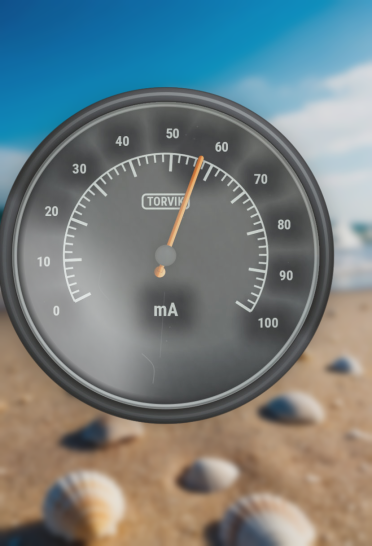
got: 57 mA
